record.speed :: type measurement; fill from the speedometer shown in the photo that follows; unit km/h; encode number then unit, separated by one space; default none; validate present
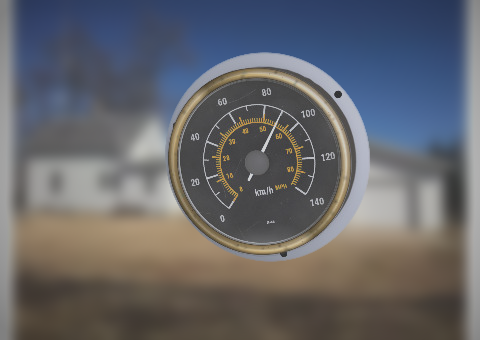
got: 90 km/h
